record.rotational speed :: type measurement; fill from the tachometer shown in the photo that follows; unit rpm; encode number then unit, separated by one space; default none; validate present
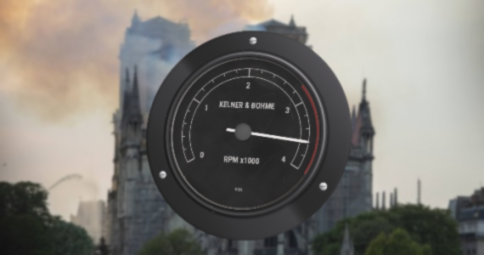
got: 3600 rpm
